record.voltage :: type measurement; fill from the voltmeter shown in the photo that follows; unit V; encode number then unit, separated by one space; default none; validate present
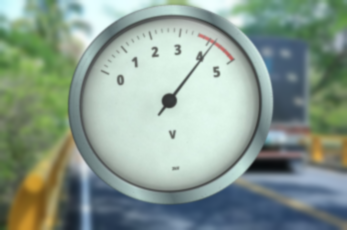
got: 4.2 V
